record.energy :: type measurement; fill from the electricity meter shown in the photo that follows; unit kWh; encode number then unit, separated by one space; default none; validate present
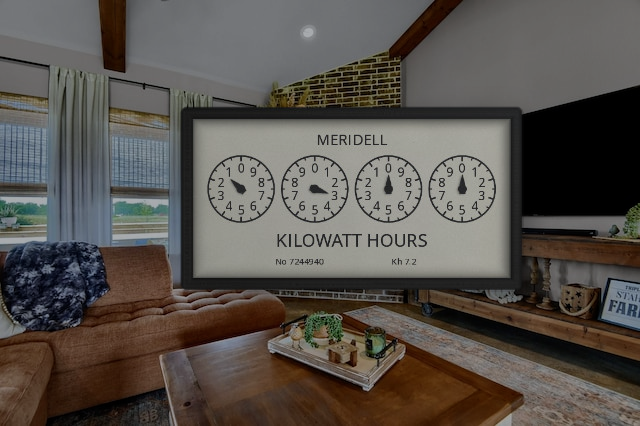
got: 1300 kWh
